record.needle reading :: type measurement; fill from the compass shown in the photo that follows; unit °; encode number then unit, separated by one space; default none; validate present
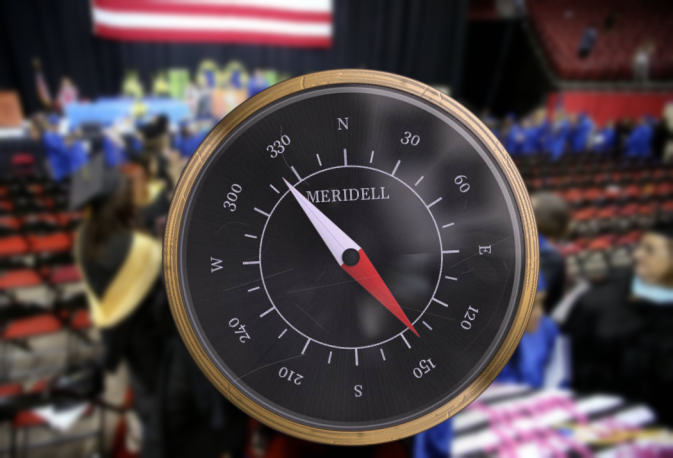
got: 142.5 °
